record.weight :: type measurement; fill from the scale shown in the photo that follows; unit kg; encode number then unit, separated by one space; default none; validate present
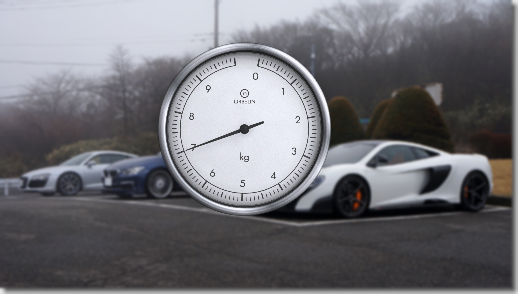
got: 7 kg
